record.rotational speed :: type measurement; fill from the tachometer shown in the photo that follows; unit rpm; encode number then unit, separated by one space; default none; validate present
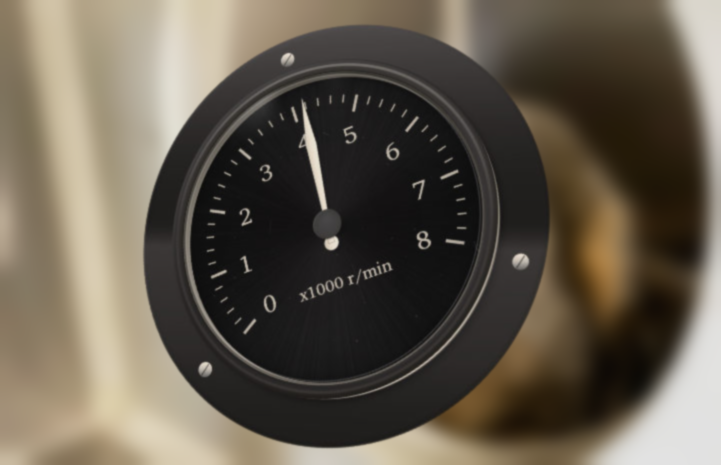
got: 4200 rpm
